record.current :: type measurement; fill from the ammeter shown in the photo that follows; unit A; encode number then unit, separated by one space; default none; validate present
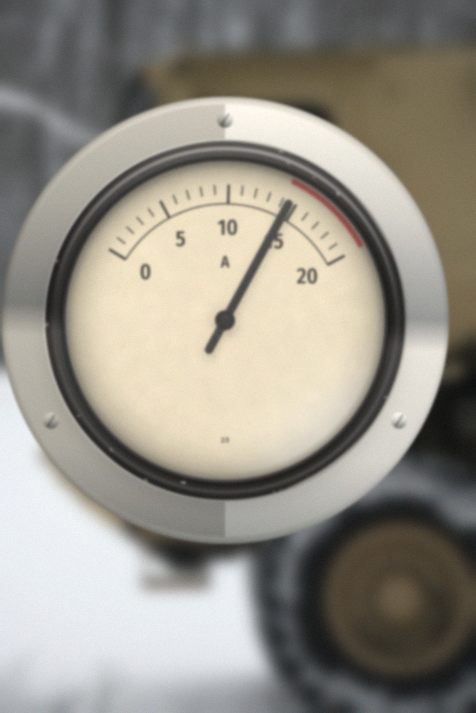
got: 14.5 A
